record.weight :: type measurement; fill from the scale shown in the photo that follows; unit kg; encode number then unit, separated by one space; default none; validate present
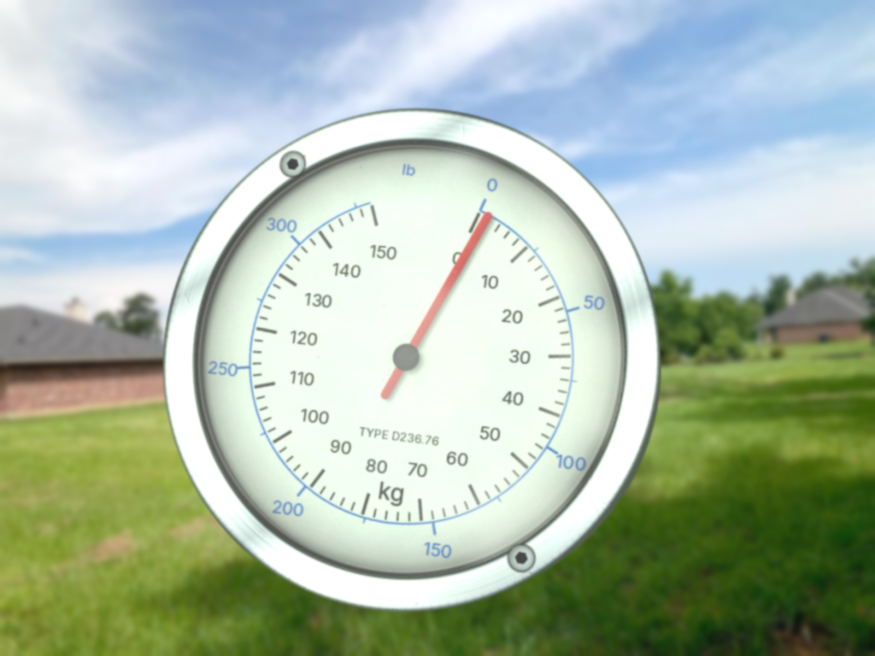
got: 2 kg
